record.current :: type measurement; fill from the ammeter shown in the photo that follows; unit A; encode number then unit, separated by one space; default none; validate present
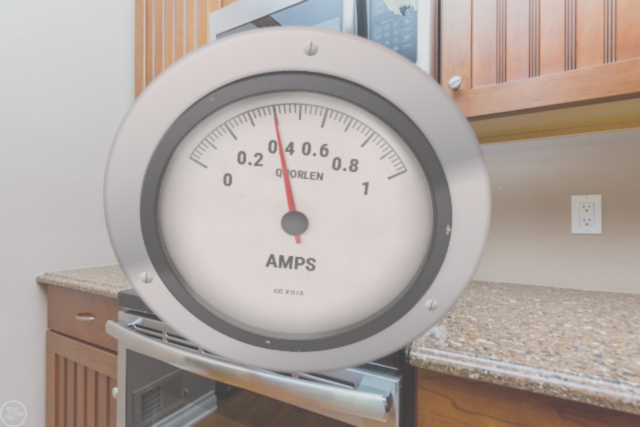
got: 0.4 A
